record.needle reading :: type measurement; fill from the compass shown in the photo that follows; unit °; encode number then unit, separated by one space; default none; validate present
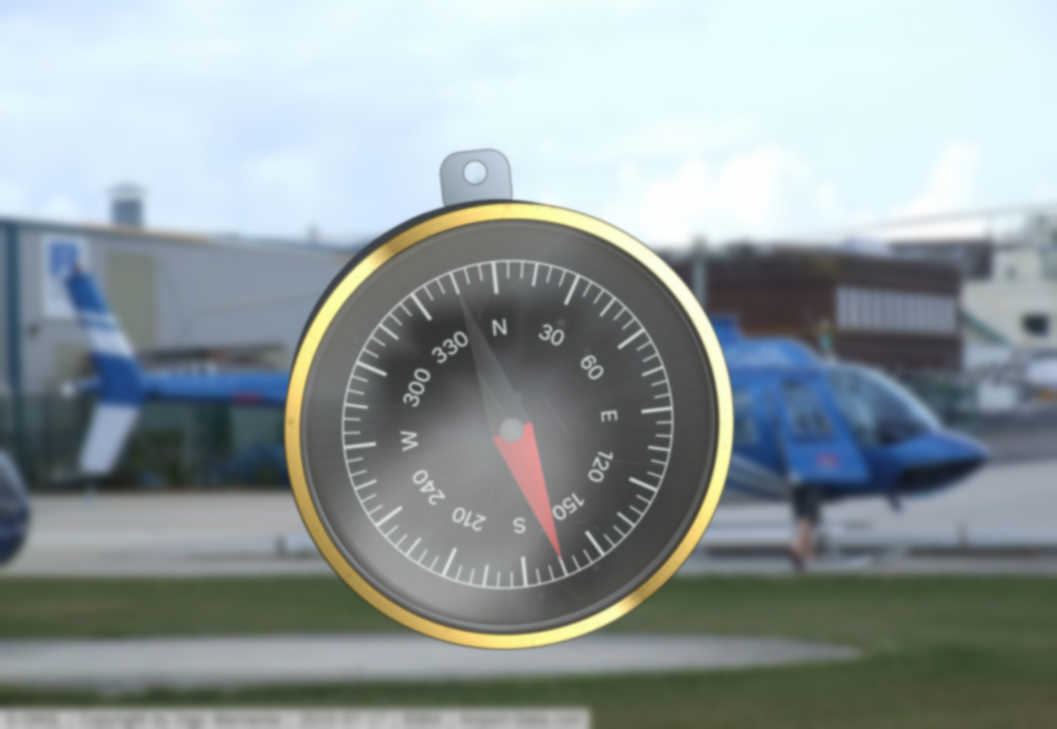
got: 165 °
